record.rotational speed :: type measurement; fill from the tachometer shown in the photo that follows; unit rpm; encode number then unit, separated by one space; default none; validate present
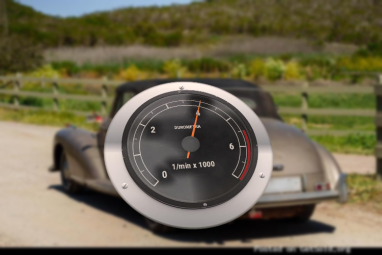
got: 4000 rpm
